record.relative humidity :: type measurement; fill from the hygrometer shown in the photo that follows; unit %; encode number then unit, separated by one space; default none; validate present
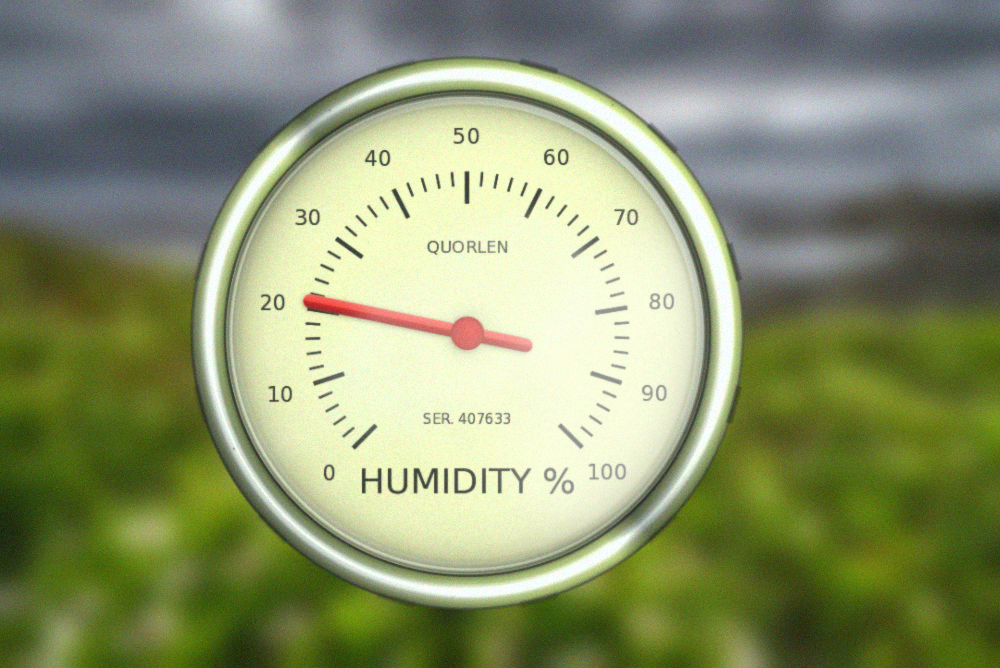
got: 21 %
